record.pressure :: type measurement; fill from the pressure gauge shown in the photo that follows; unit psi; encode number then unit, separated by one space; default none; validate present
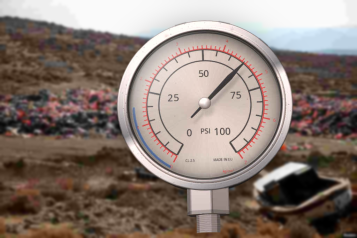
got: 65 psi
